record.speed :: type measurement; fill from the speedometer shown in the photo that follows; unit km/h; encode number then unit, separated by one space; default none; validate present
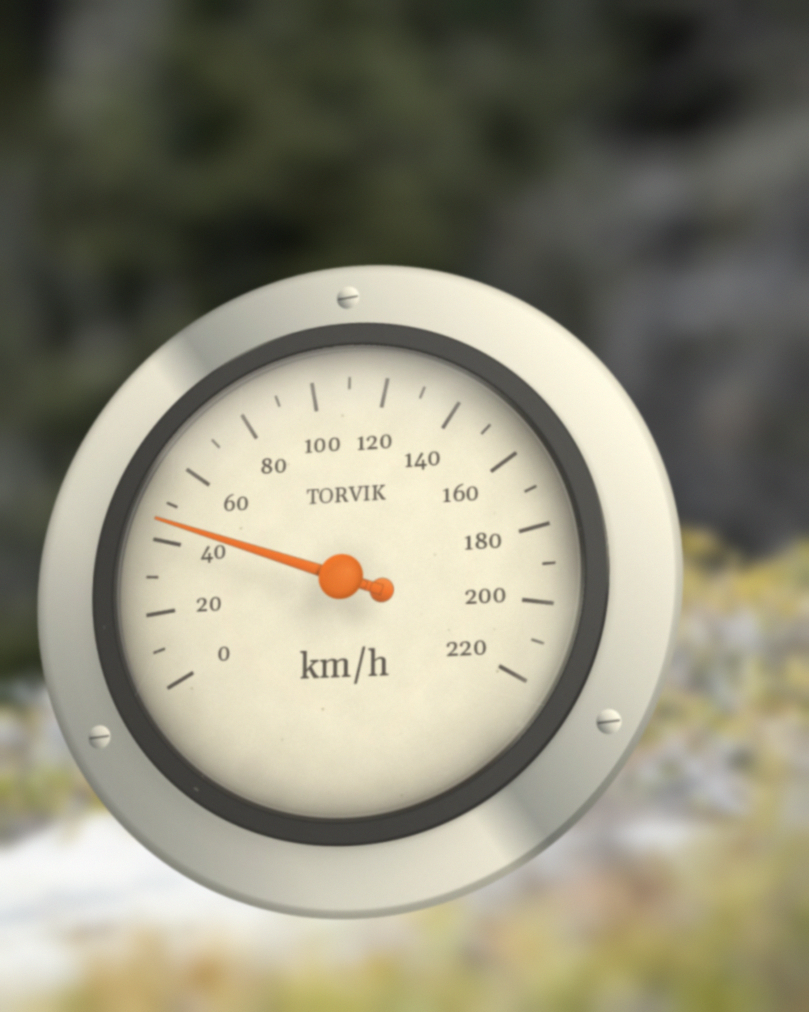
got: 45 km/h
